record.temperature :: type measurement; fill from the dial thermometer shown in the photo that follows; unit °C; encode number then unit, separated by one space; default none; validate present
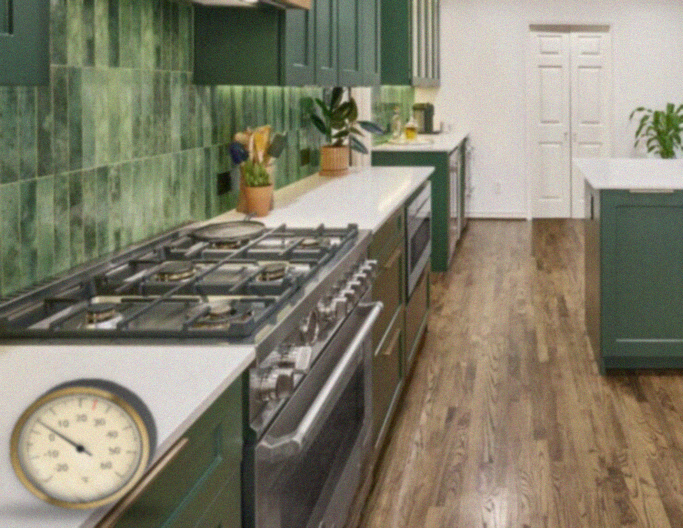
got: 5 °C
